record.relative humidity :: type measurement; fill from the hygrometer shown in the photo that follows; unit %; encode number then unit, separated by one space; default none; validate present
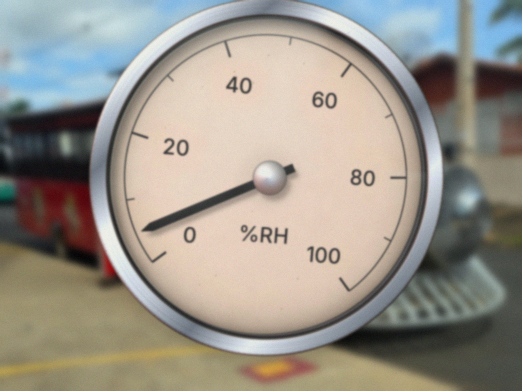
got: 5 %
